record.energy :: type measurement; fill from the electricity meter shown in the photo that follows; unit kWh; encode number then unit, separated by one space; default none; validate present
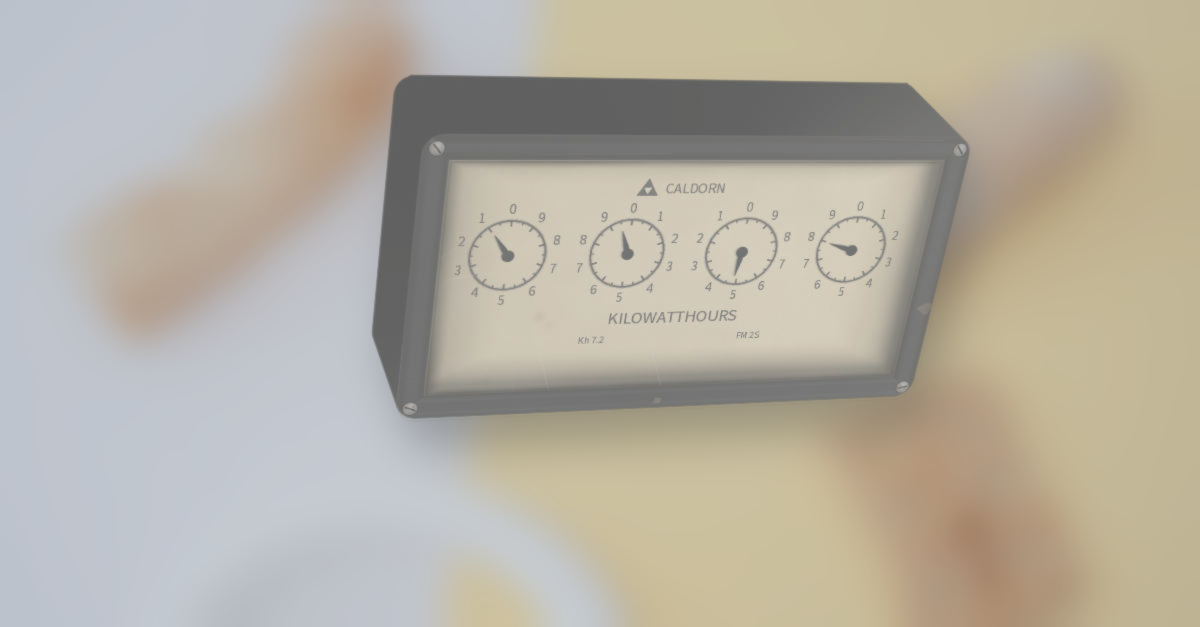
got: 948 kWh
